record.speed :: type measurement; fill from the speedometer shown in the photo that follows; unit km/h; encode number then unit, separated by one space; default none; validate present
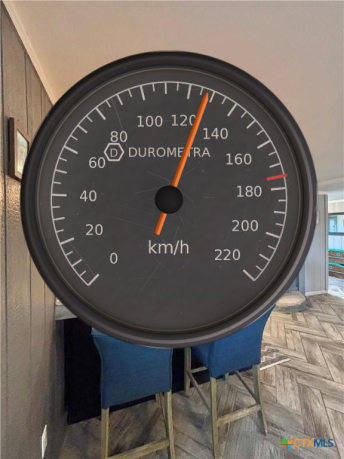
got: 127.5 km/h
